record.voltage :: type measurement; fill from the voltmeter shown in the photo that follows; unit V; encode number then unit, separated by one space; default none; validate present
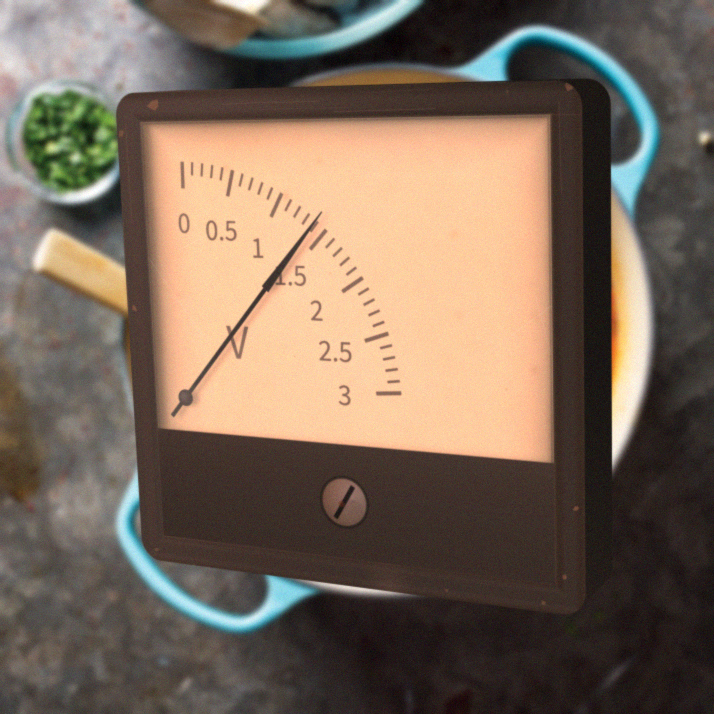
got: 1.4 V
